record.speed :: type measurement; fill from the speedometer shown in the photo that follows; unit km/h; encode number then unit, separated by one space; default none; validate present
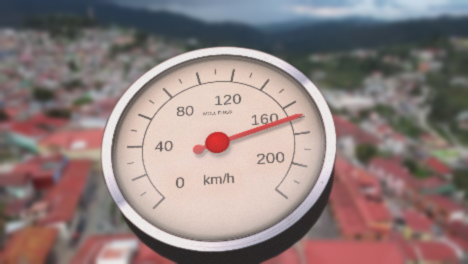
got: 170 km/h
